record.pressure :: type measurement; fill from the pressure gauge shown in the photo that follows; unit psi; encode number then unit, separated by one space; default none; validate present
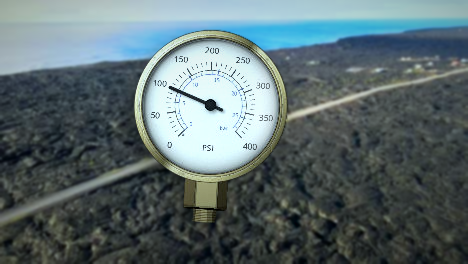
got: 100 psi
